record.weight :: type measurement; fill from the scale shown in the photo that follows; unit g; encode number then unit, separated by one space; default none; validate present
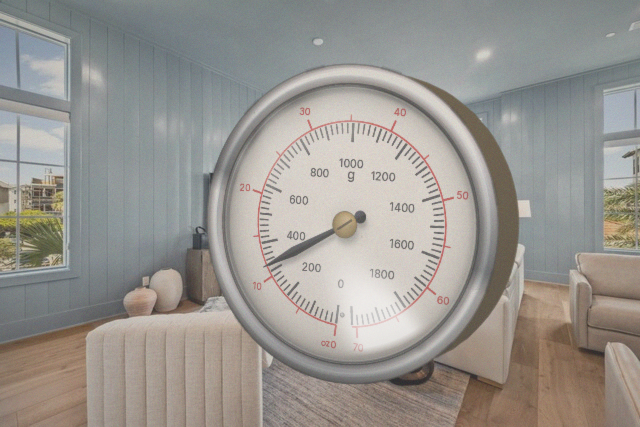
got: 320 g
